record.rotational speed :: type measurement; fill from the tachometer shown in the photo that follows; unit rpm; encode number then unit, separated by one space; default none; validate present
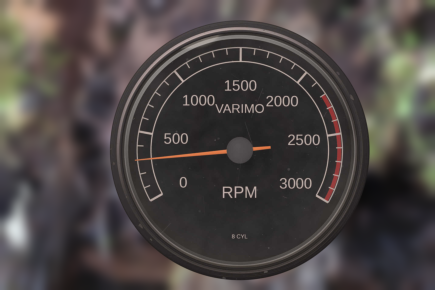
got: 300 rpm
